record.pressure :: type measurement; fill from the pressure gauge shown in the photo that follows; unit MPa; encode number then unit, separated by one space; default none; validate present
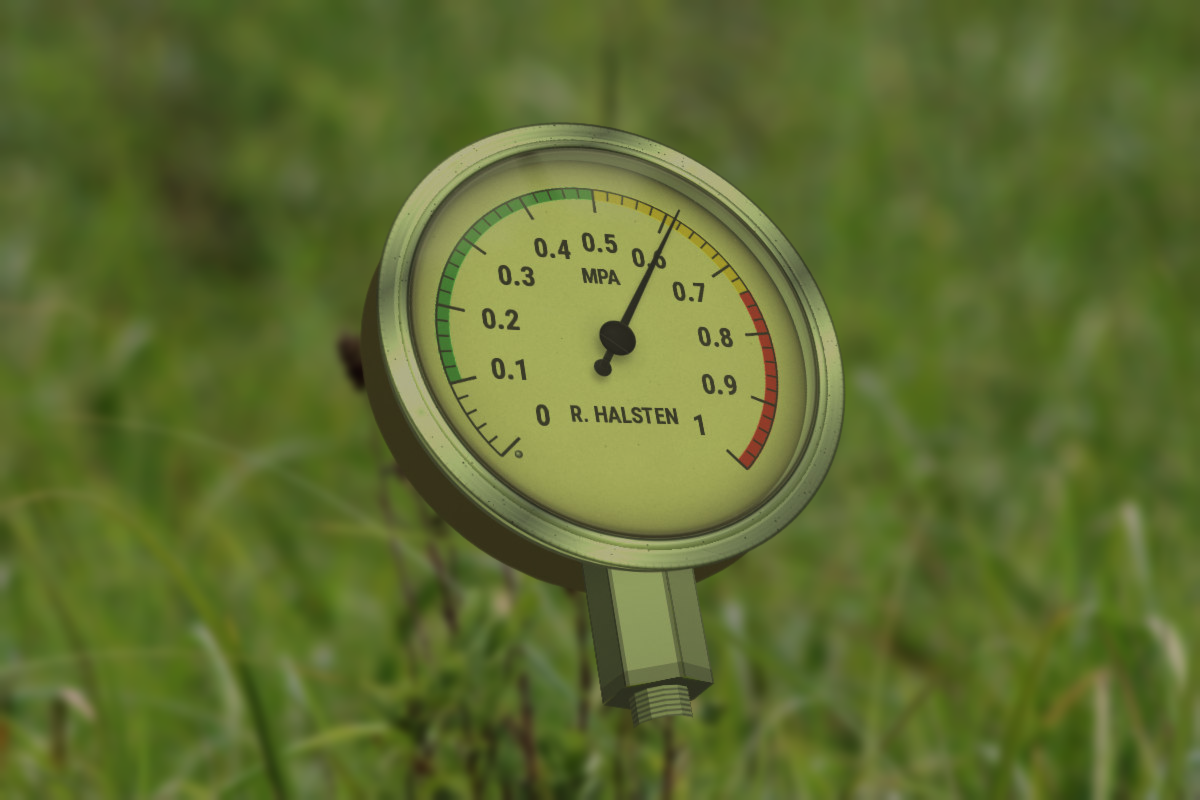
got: 0.61 MPa
